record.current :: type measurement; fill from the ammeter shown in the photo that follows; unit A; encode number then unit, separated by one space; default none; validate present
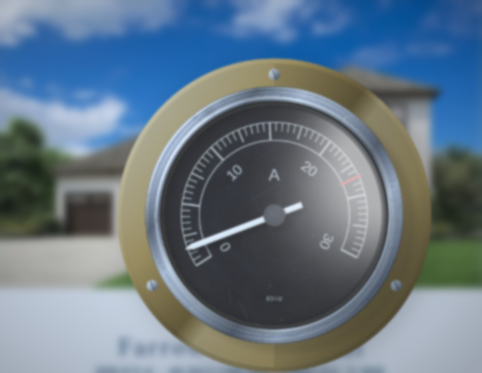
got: 1.5 A
